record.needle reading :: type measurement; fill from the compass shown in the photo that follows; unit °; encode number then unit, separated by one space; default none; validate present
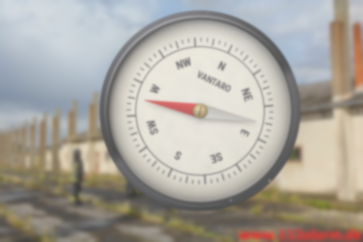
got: 255 °
